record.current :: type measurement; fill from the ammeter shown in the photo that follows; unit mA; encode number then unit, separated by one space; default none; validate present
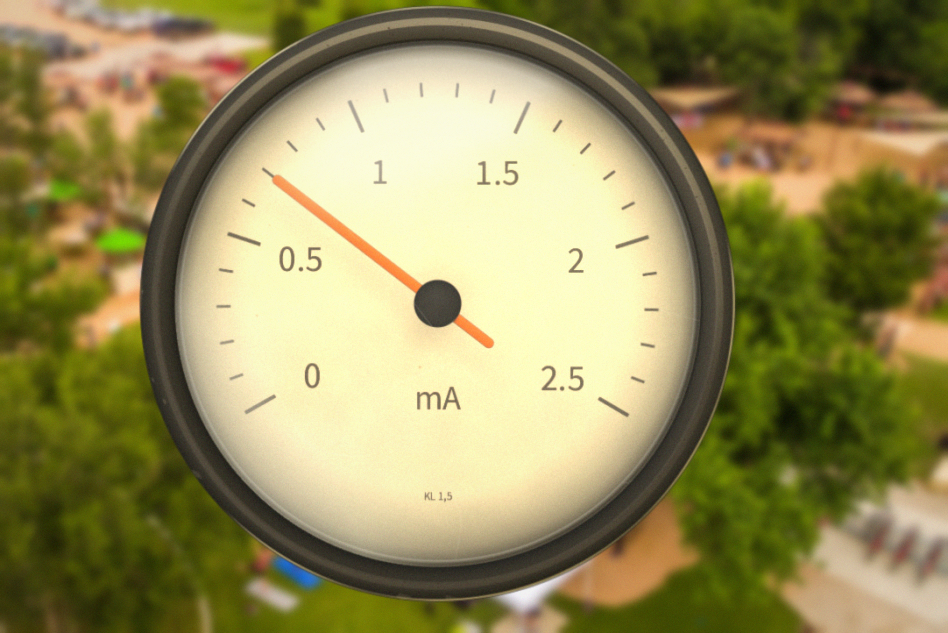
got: 0.7 mA
